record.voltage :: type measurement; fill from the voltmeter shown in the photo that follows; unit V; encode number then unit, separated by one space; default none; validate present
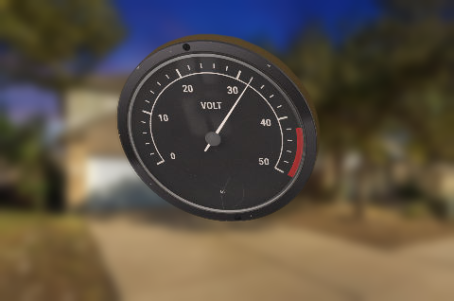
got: 32 V
